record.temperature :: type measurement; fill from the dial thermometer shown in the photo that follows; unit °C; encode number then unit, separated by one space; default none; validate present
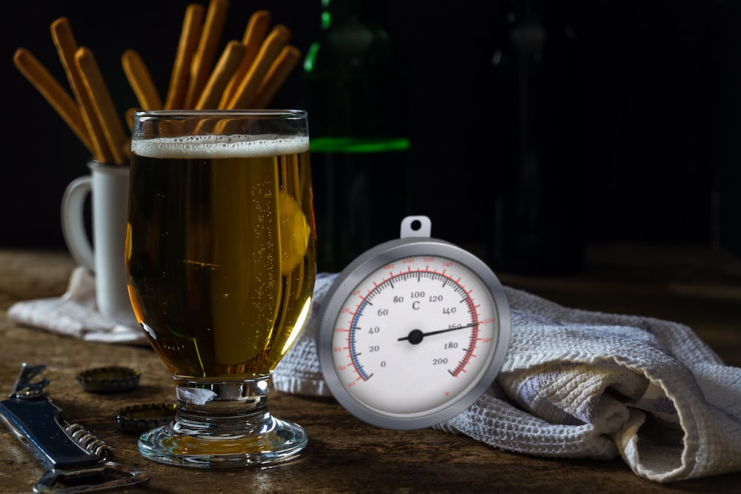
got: 160 °C
